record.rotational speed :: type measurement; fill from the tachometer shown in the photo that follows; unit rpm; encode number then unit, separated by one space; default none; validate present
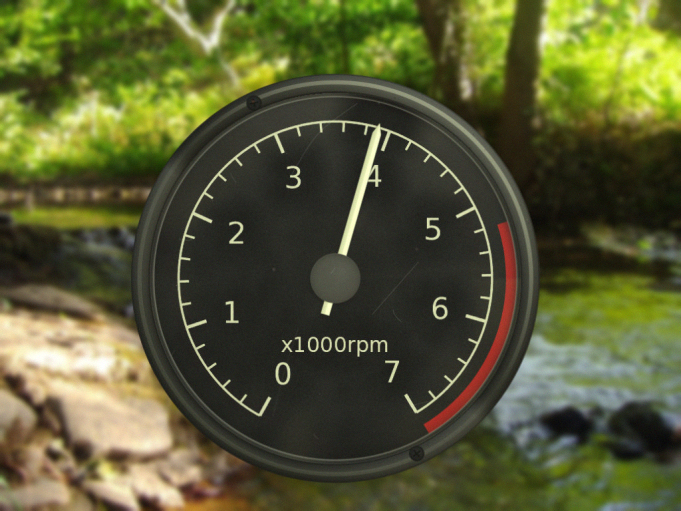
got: 3900 rpm
